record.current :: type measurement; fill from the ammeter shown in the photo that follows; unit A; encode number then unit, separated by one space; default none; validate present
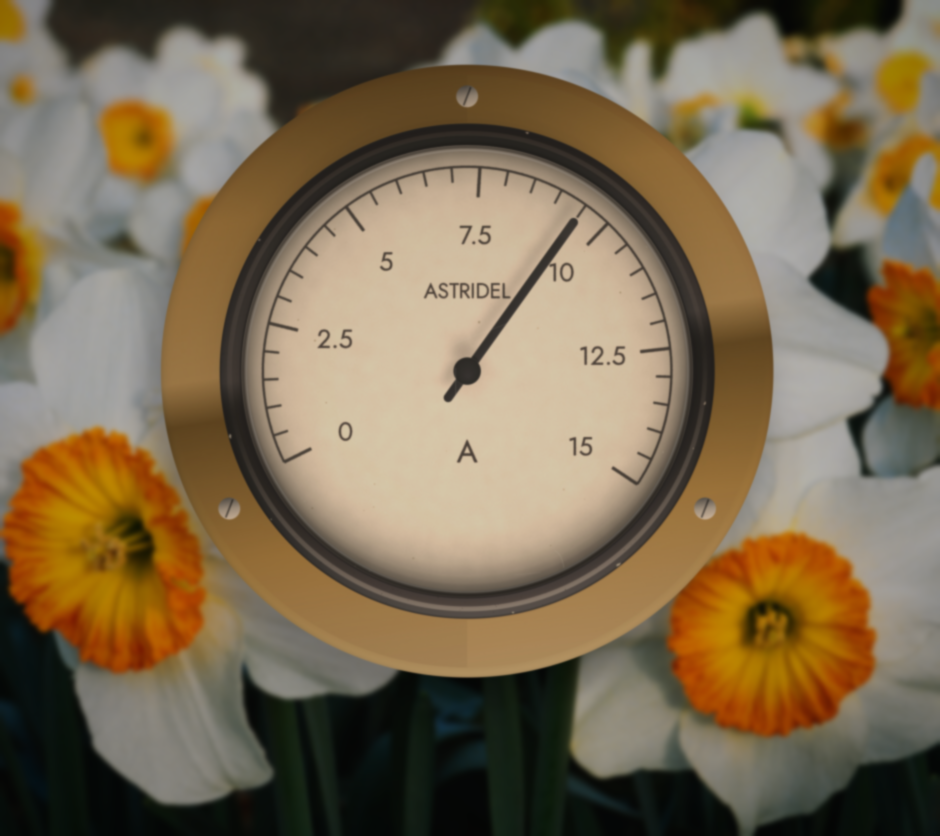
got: 9.5 A
